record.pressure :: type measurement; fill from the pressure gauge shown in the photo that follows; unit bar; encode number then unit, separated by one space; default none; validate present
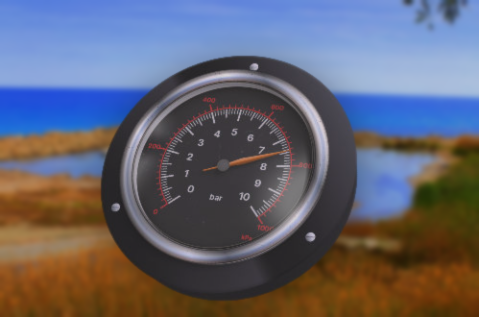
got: 7.5 bar
